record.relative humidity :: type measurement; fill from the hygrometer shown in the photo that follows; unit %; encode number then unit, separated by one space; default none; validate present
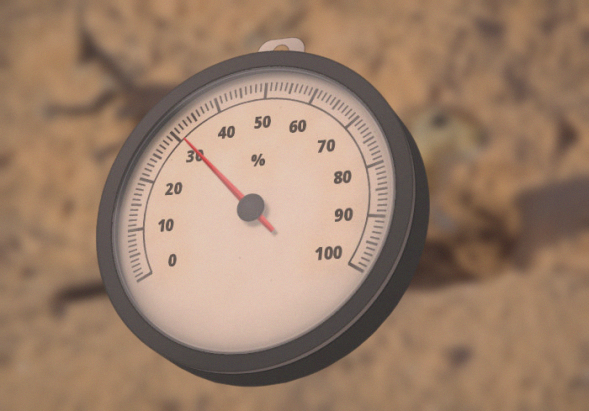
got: 31 %
